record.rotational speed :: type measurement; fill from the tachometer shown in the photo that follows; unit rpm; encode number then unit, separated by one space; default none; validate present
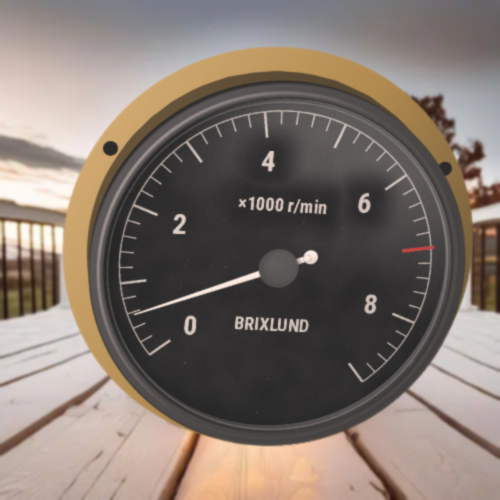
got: 600 rpm
